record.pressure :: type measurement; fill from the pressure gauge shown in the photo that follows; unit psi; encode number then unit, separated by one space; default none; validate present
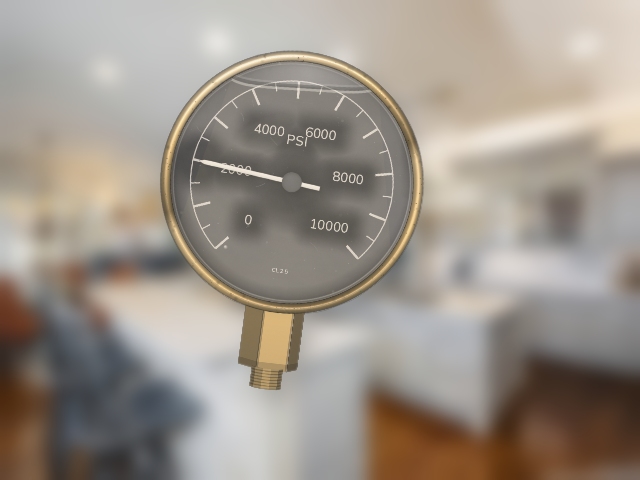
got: 2000 psi
